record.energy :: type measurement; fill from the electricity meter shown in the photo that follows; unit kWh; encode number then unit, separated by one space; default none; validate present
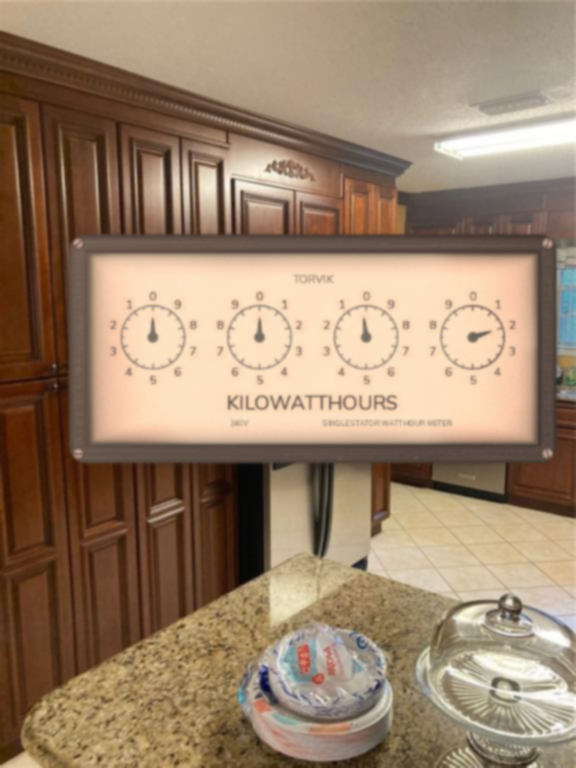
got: 2 kWh
